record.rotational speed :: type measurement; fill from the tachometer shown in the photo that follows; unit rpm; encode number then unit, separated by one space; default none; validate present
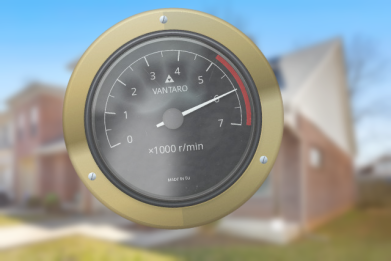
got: 6000 rpm
